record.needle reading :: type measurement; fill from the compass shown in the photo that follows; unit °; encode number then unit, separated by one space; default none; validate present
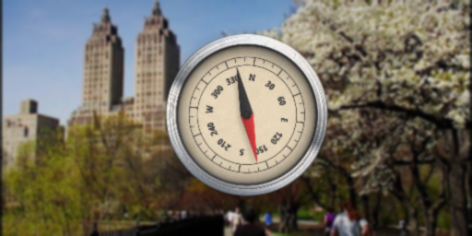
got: 160 °
